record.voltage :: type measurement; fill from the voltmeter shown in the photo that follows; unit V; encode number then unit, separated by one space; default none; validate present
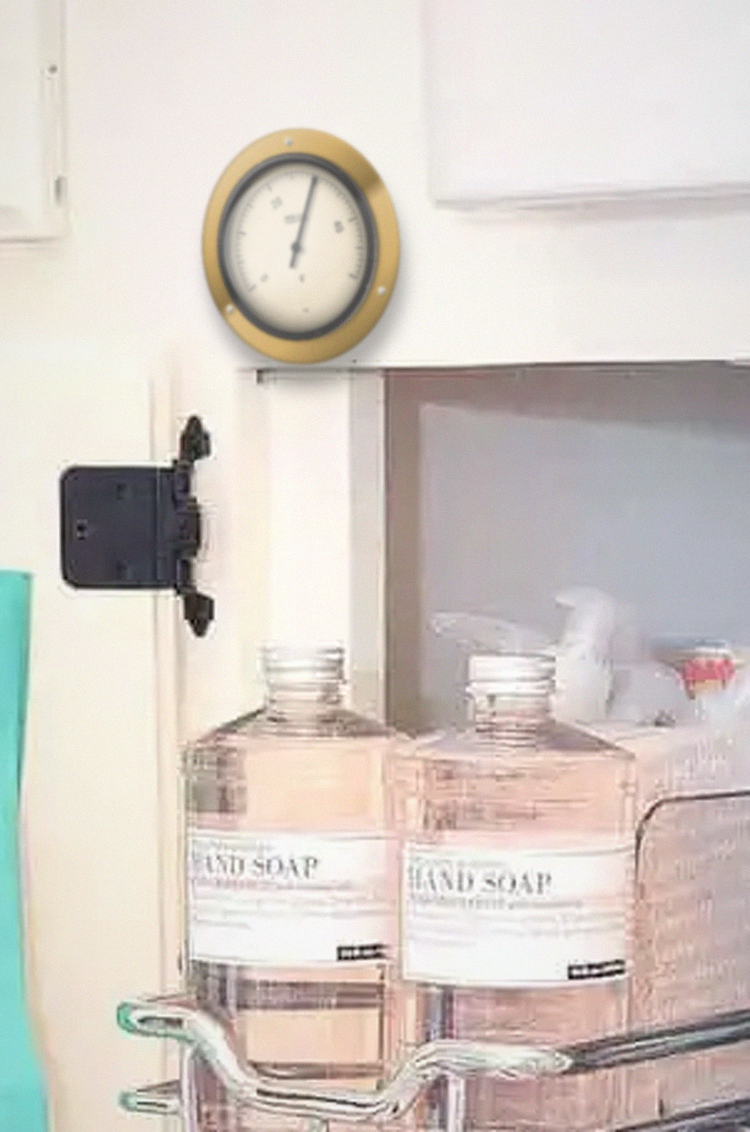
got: 30 V
